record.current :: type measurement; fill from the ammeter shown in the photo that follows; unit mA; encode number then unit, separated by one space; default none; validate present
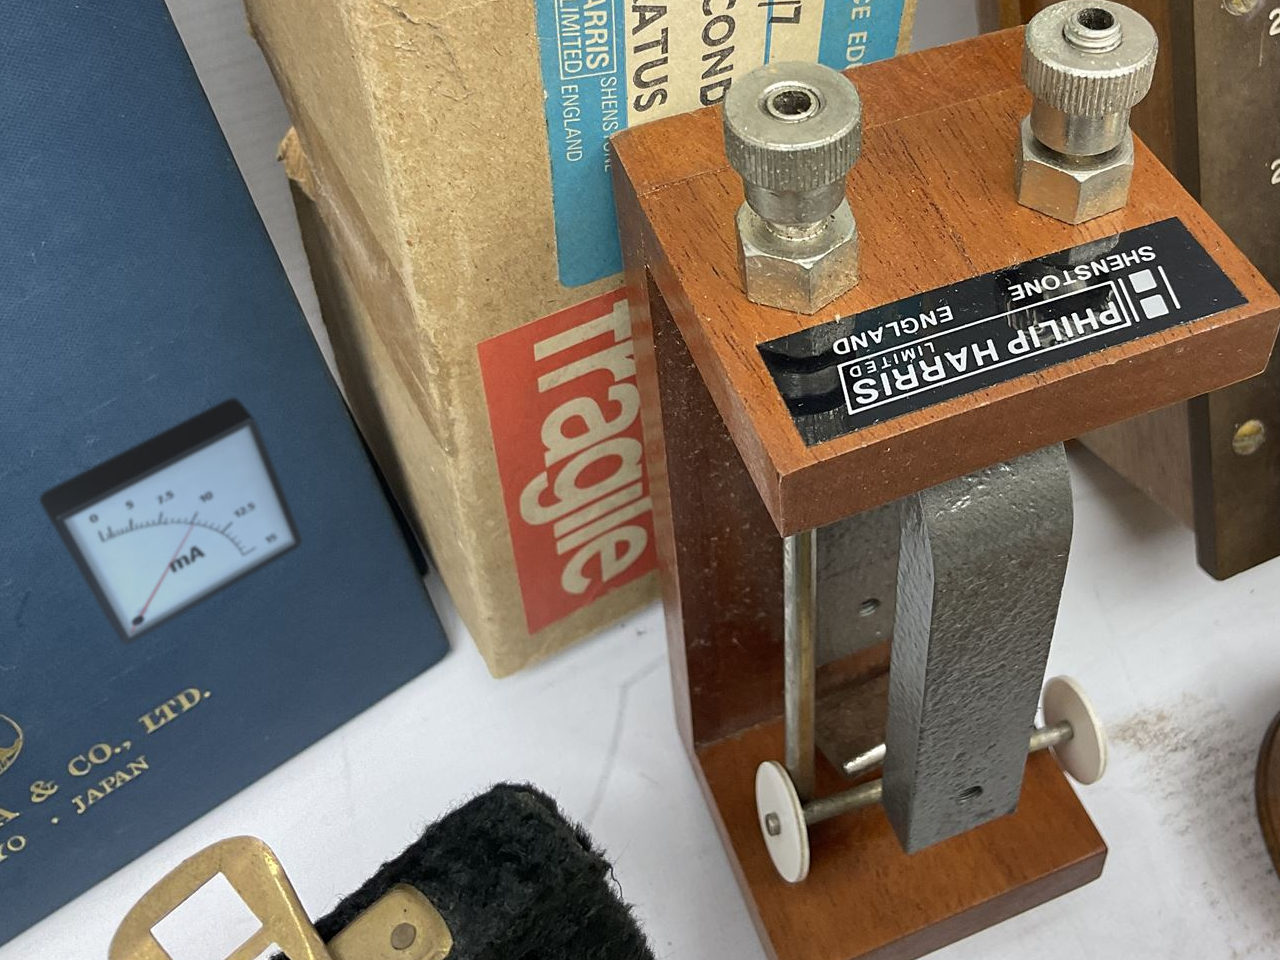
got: 10 mA
